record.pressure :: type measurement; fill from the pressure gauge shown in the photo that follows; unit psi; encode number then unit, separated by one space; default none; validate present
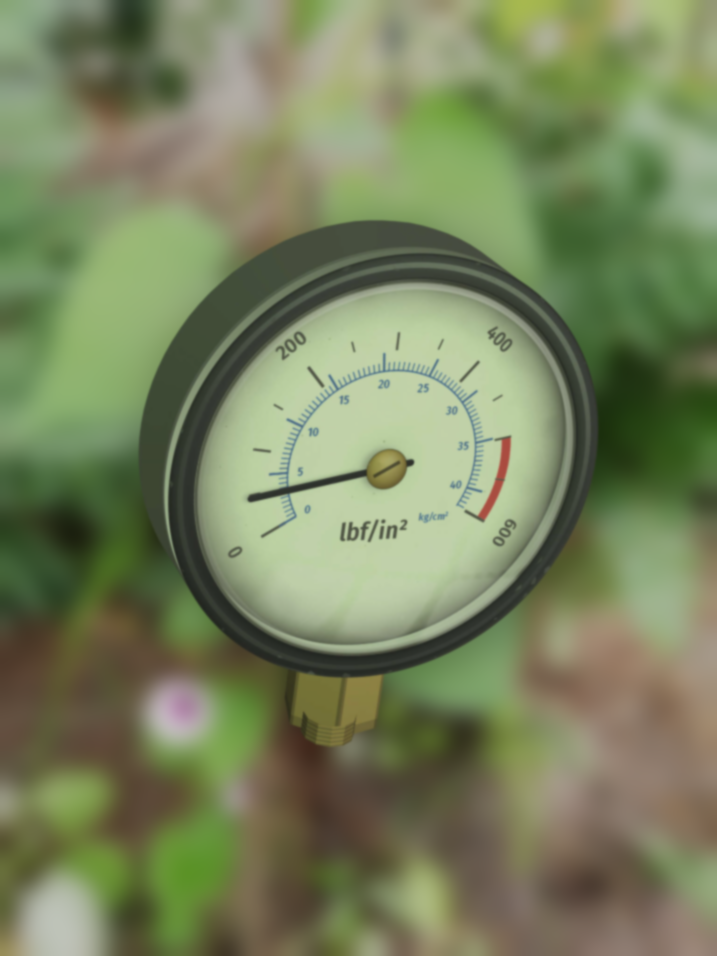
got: 50 psi
